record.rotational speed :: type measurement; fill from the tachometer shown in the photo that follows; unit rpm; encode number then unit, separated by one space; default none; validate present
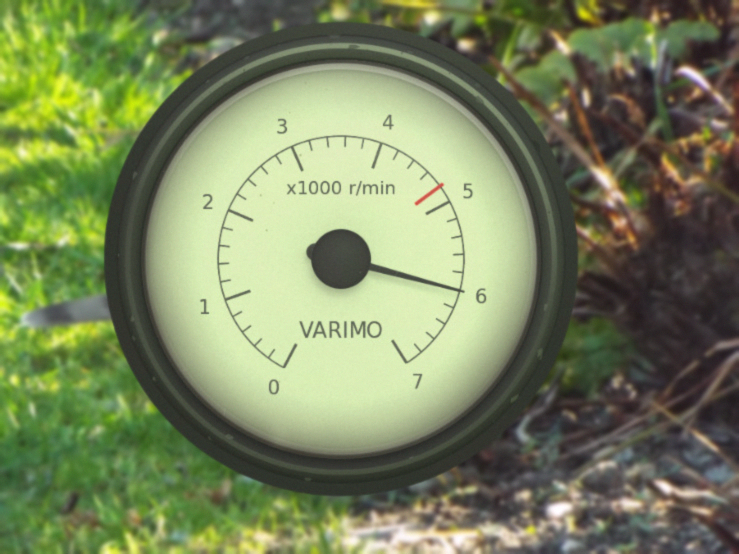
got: 6000 rpm
